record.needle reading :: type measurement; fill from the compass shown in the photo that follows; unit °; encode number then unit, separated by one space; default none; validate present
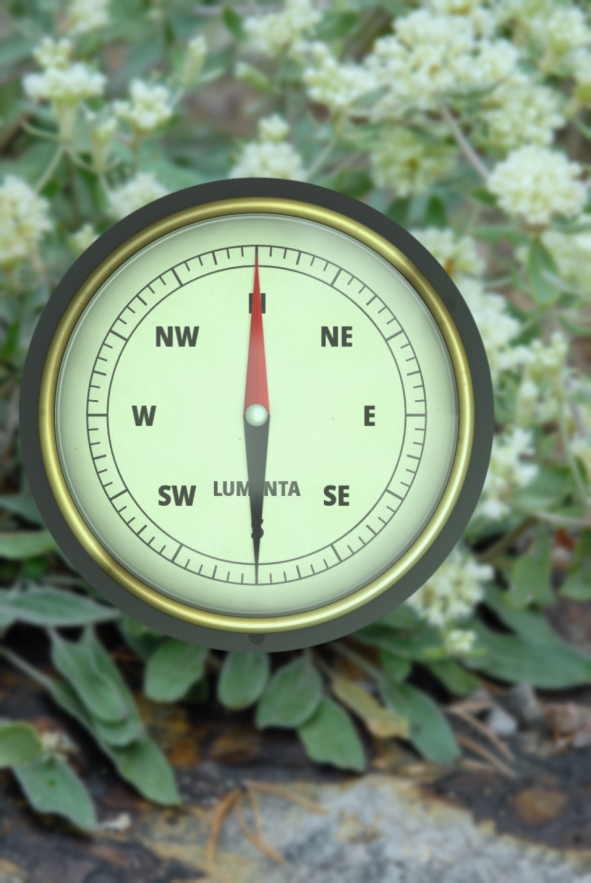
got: 0 °
